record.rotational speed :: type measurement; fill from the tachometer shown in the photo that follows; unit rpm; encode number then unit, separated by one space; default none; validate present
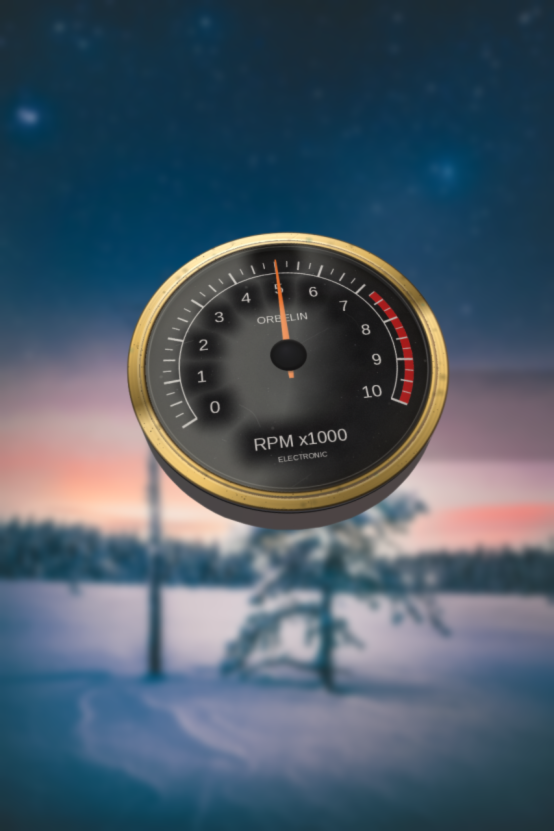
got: 5000 rpm
